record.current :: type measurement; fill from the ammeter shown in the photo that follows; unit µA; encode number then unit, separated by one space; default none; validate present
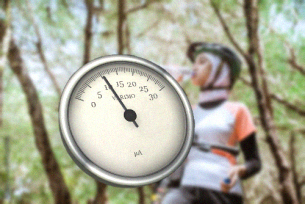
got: 10 µA
